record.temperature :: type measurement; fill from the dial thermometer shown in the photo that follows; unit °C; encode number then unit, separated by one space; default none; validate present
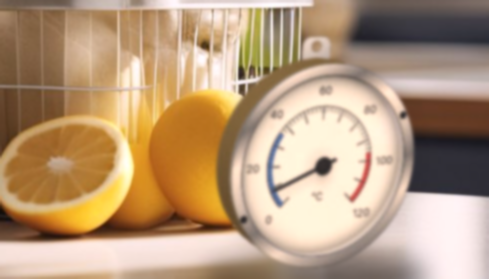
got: 10 °C
